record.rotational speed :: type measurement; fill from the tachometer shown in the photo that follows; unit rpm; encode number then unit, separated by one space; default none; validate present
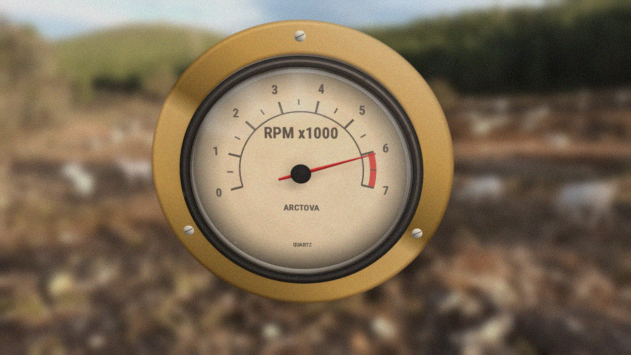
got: 6000 rpm
